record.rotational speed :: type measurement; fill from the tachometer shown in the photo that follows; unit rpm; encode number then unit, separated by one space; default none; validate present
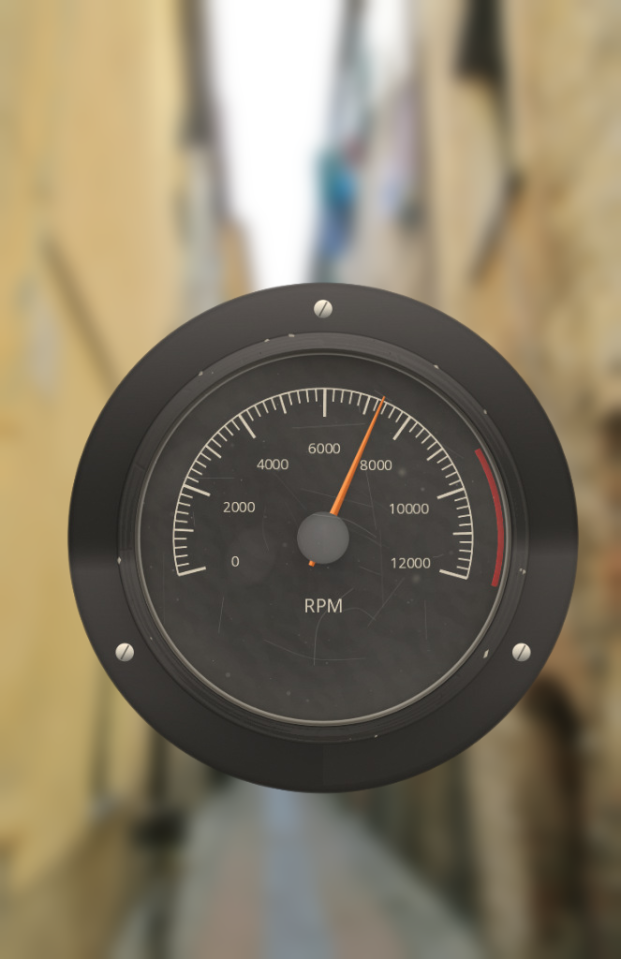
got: 7300 rpm
